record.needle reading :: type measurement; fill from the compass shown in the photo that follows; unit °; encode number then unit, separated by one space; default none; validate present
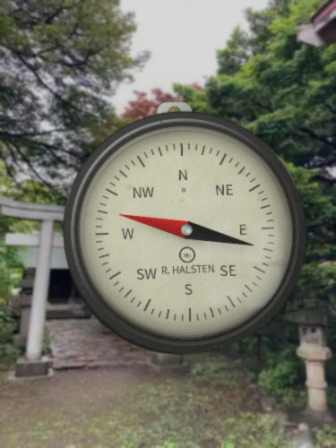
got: 285 °
